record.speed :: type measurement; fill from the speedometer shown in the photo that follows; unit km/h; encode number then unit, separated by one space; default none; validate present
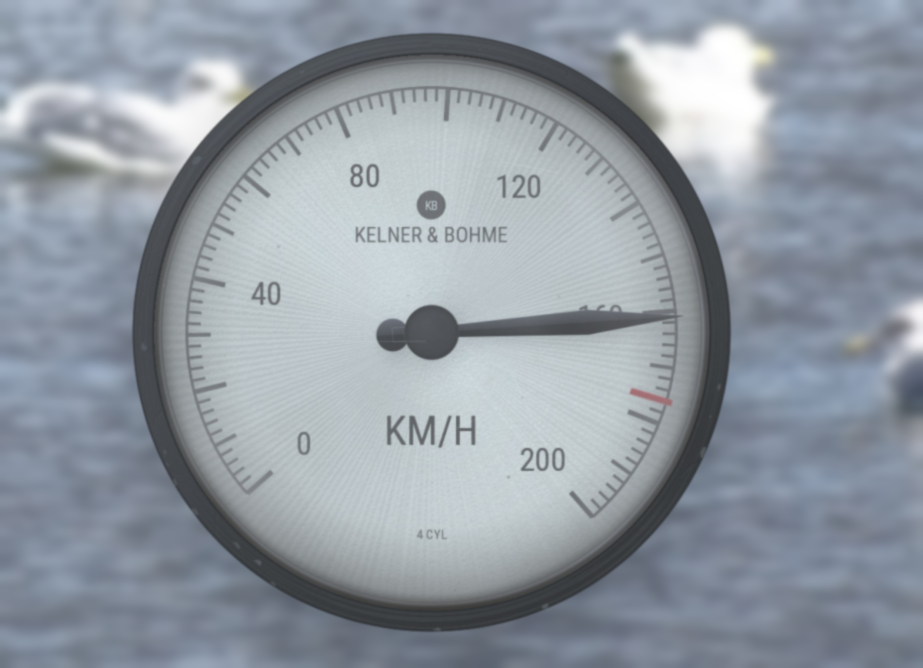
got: 161 km/h
